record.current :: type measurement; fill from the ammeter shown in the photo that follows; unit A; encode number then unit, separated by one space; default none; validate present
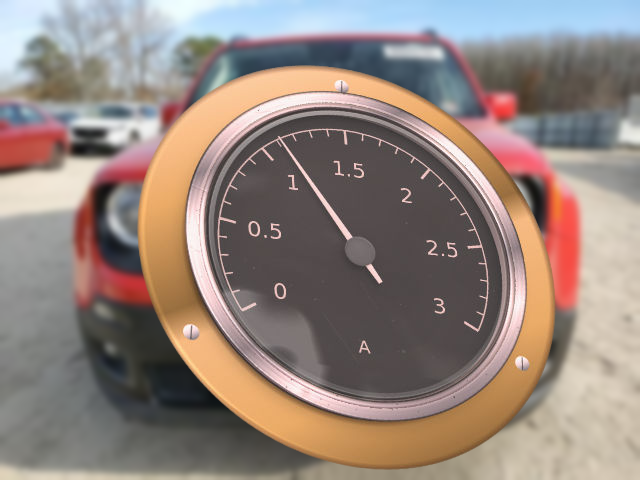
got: 1.1 A
